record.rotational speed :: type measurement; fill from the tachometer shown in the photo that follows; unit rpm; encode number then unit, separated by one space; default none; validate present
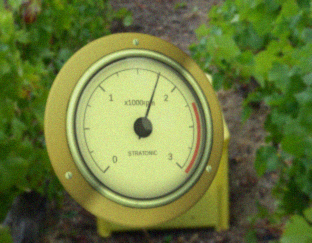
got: 1750 rpm
